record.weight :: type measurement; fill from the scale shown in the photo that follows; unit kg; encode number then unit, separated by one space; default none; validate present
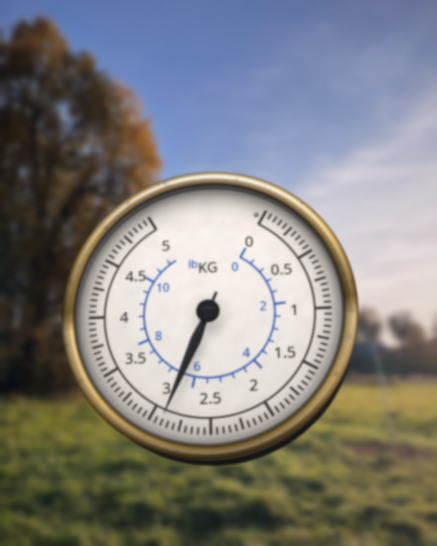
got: 2.9 kg
